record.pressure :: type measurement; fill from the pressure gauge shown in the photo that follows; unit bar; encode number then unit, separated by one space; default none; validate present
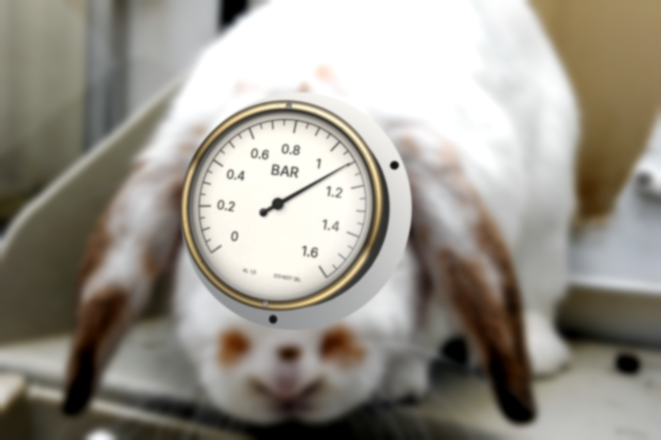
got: 1.1 bar
